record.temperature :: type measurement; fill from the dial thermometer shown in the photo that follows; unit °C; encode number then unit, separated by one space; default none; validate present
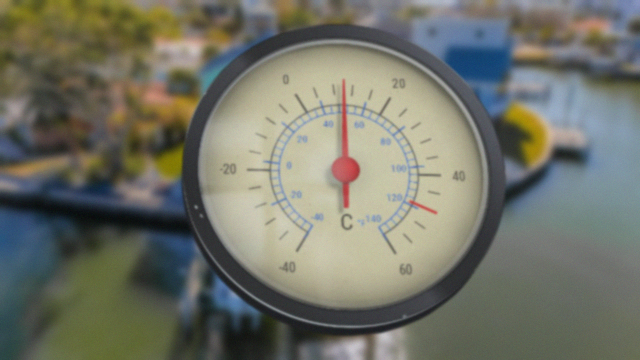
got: 10 °C
